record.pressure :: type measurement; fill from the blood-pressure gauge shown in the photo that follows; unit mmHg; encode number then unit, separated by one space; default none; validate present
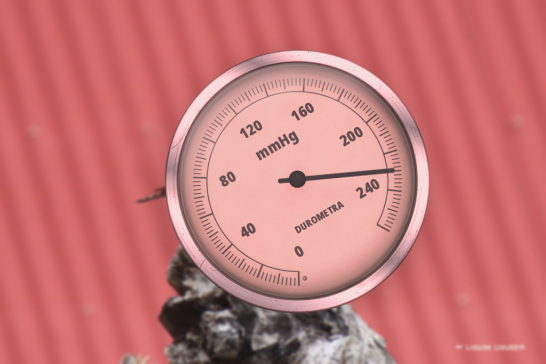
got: 230 mmHg
